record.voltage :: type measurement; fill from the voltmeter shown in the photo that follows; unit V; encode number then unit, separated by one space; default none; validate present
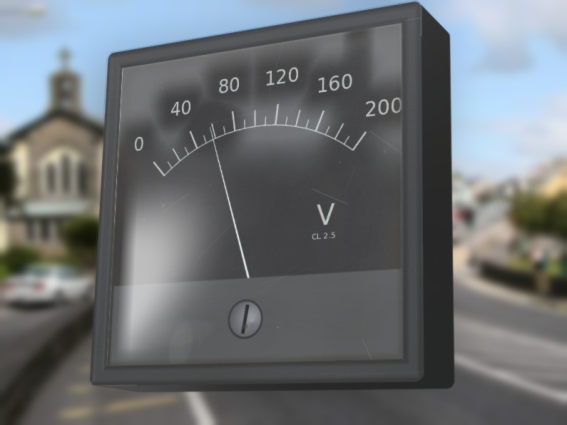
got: 60 V
